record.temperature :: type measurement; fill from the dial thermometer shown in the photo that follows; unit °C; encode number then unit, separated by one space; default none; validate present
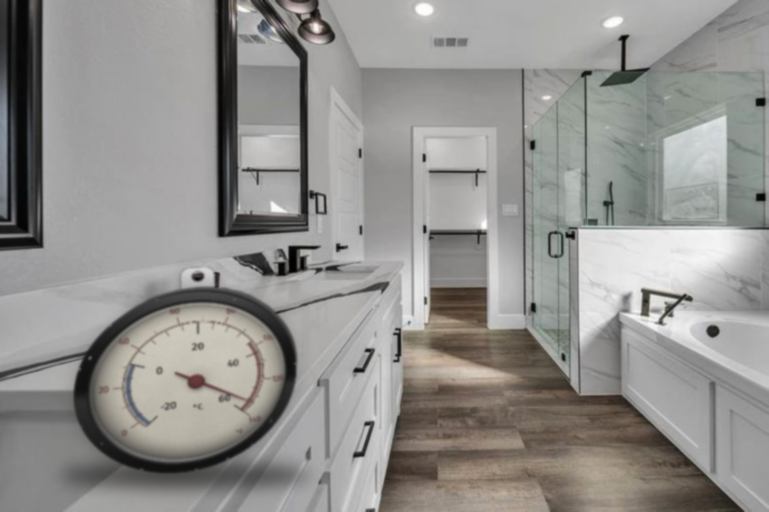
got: 56 °C
